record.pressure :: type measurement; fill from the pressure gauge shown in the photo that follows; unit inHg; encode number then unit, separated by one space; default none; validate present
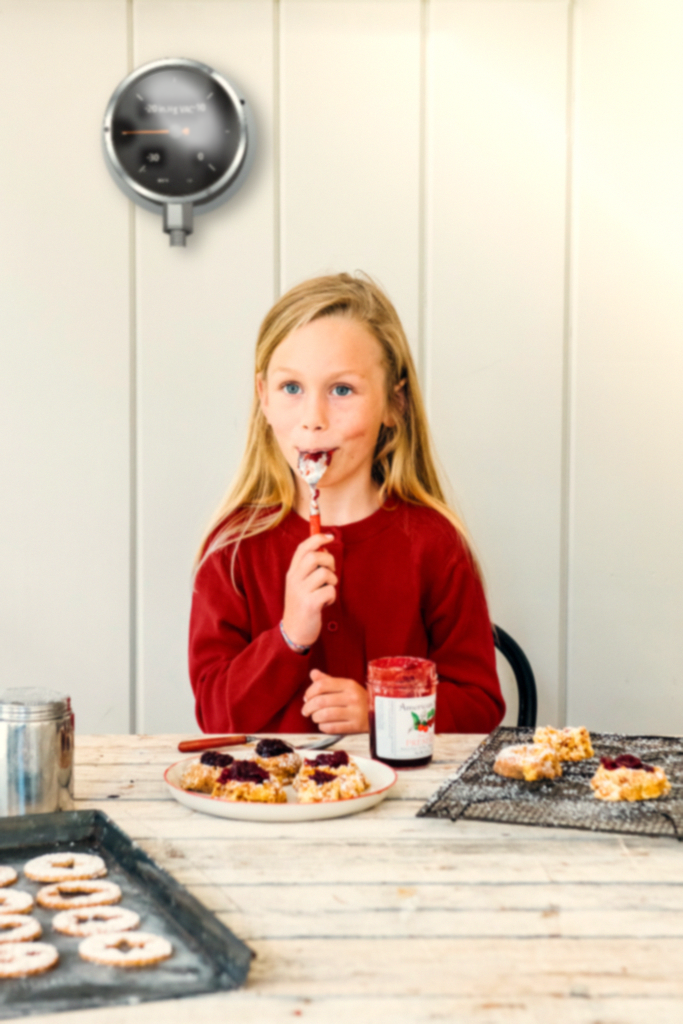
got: -25 inHg
